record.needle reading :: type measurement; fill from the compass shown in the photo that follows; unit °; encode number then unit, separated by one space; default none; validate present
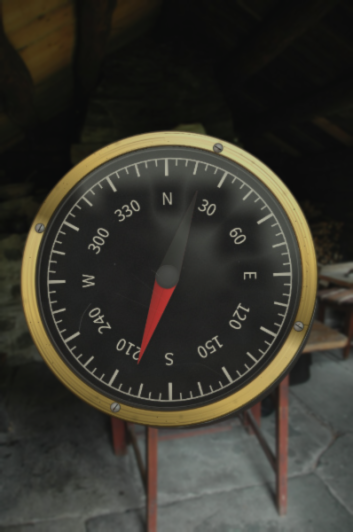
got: 200 °
